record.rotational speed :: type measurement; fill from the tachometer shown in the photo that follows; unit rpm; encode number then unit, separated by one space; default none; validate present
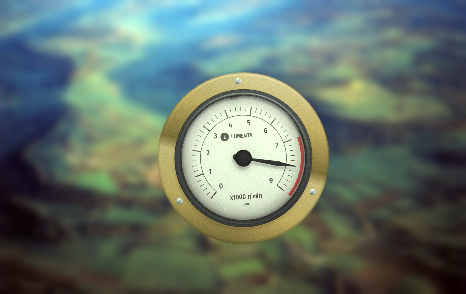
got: 8000 rpm
